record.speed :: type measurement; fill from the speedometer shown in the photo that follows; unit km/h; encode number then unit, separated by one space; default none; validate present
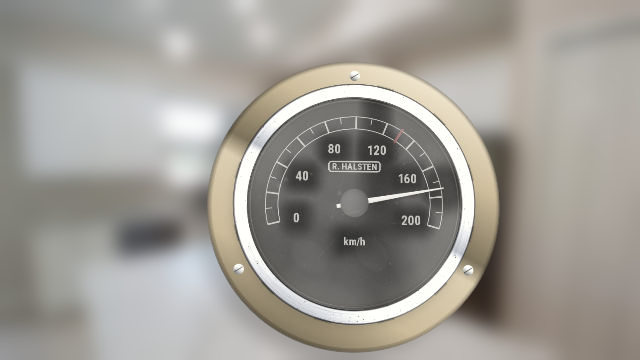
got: 175 km/h
